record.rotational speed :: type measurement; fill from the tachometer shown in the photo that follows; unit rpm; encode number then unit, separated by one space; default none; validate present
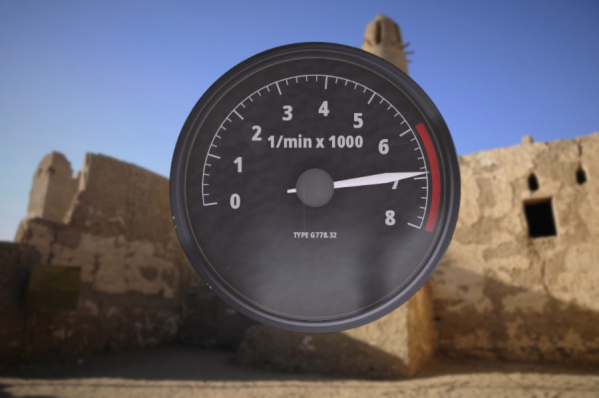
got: 6900 rpm
